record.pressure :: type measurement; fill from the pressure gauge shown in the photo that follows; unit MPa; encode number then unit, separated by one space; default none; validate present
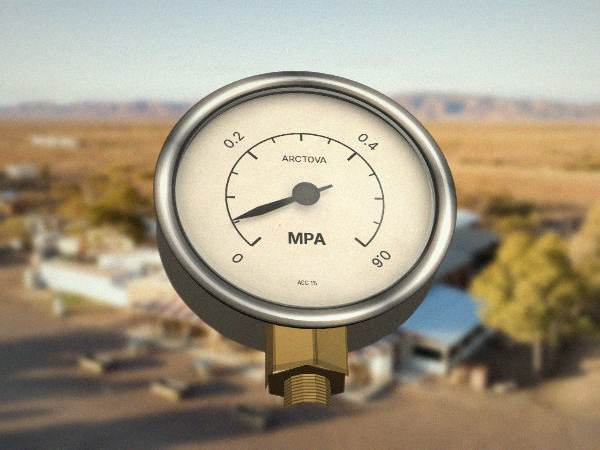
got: 0.05 MPa
